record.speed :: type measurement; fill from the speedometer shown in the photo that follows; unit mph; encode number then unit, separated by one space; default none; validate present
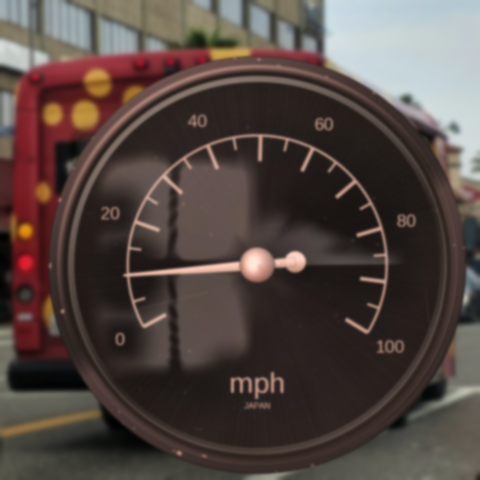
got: 10 mph
